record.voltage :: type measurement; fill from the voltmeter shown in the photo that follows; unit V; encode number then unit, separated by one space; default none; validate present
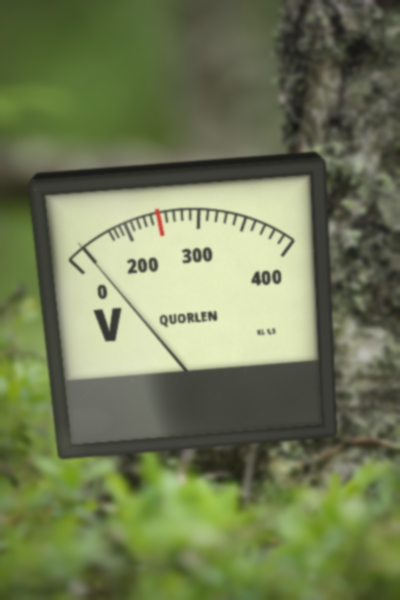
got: 100 V
